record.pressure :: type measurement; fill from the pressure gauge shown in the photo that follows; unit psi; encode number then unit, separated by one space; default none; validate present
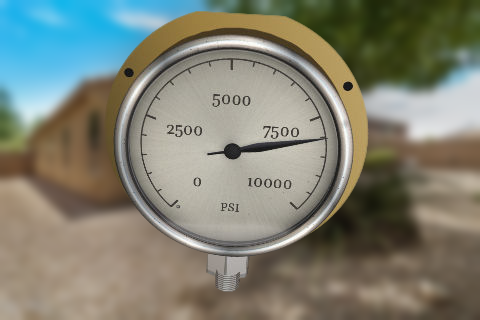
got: 8000 psi
